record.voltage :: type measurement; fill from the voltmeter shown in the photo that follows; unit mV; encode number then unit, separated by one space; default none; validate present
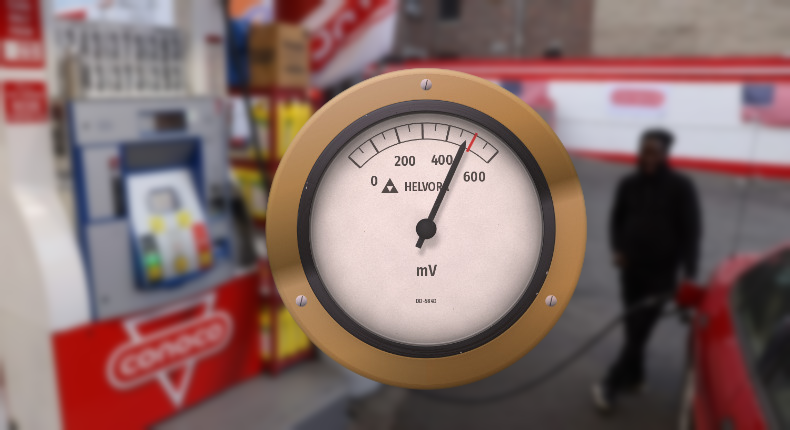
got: 475 mV
